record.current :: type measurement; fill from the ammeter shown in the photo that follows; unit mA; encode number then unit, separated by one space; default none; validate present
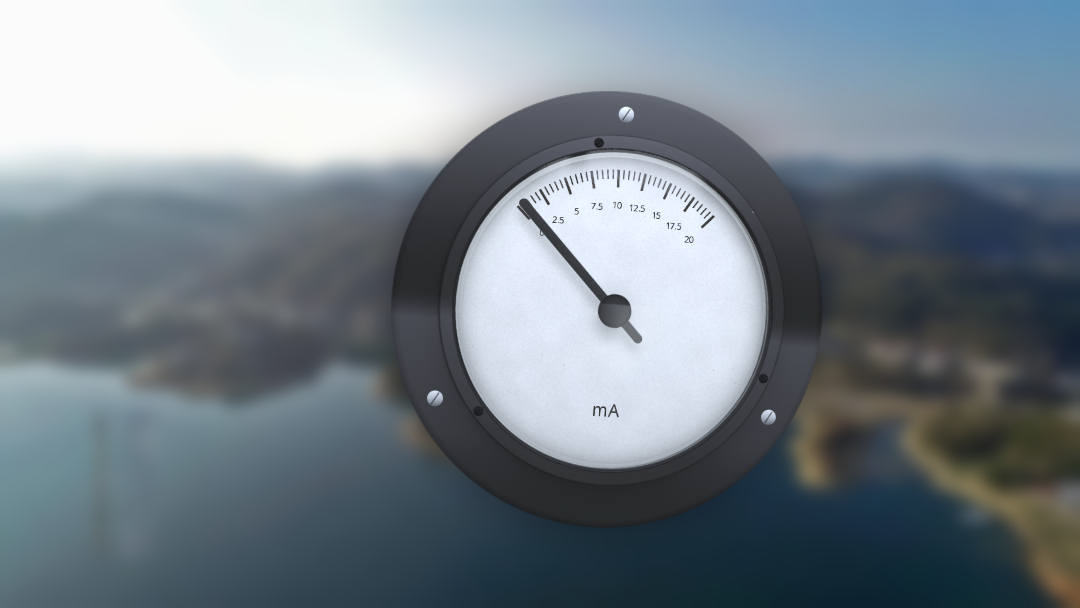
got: 0.5 mA
